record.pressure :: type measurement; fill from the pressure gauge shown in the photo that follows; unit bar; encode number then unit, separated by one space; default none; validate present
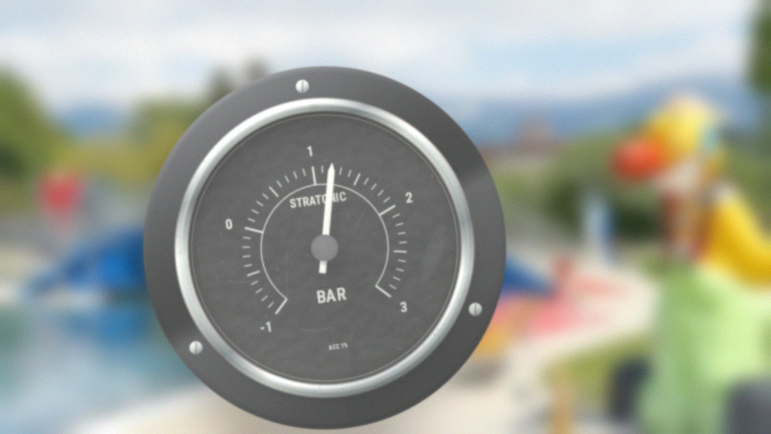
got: 1.2 bar
